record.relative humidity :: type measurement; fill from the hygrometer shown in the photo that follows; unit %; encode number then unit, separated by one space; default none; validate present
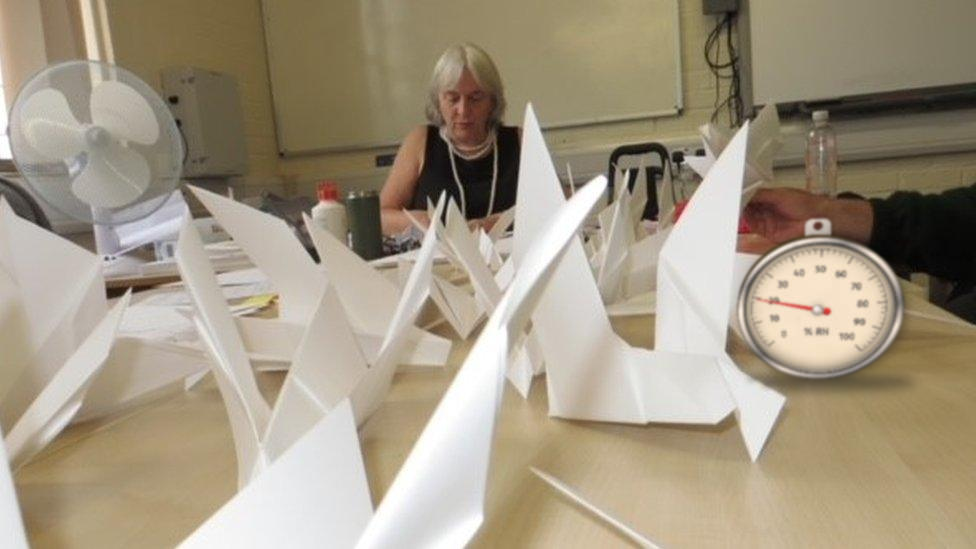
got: 20 %
